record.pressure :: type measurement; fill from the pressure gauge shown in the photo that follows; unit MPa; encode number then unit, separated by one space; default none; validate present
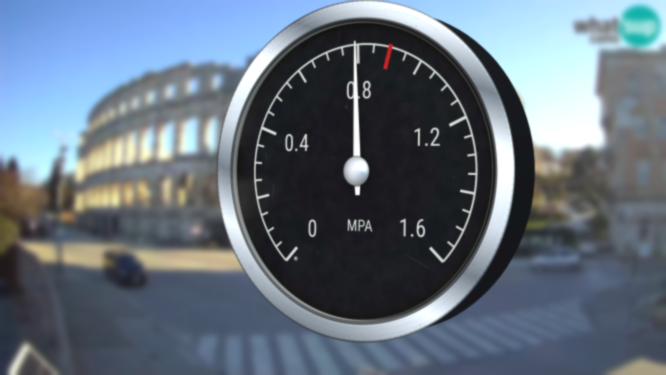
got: 0.8 MPa
